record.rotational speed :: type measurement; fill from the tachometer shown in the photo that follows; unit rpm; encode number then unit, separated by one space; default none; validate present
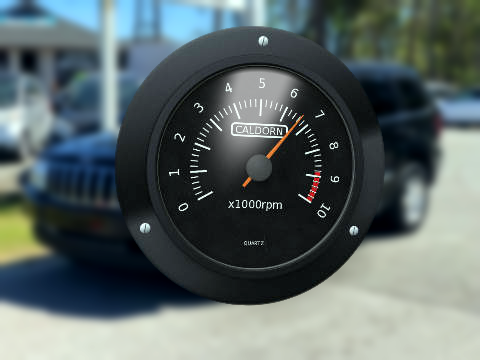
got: 6600 rpm
